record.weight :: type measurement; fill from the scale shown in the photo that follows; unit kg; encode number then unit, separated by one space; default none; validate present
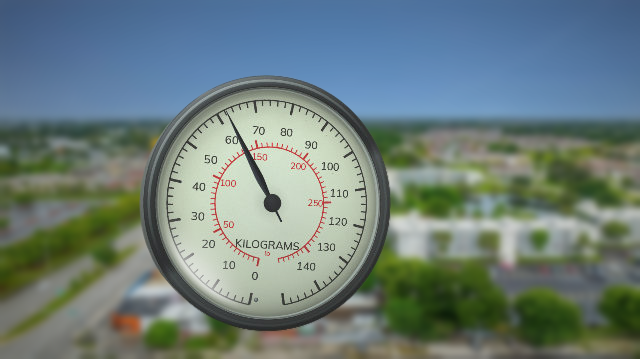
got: 62 kg
